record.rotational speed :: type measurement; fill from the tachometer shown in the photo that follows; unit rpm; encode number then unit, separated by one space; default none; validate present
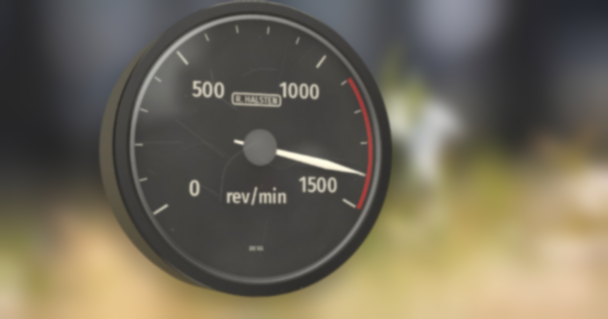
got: 1400 rpm
